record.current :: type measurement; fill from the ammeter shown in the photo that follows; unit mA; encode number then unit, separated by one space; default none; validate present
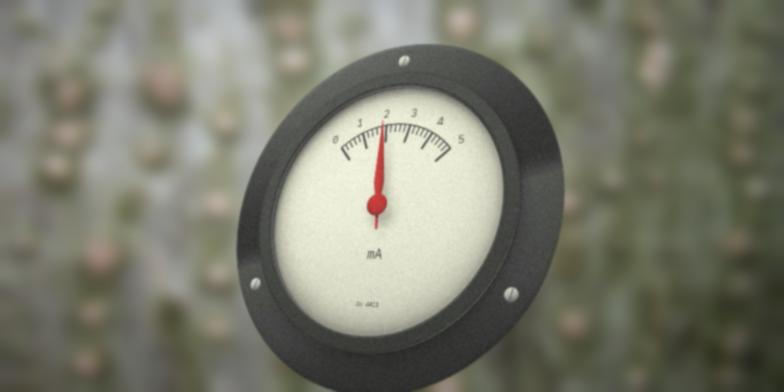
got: 2 mA
